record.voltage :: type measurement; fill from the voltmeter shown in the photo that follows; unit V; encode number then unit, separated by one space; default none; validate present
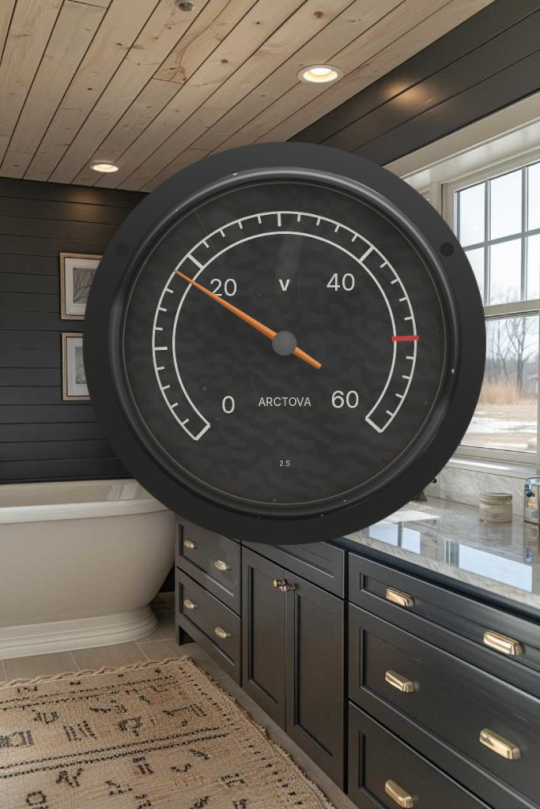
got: 18 V
